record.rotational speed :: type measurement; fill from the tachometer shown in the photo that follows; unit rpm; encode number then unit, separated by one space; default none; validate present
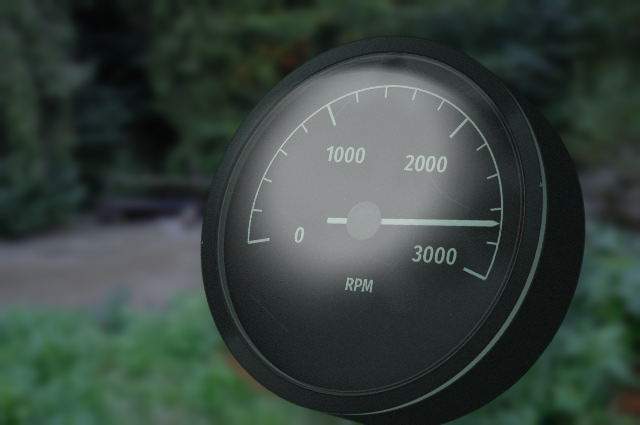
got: 2700 rpm
